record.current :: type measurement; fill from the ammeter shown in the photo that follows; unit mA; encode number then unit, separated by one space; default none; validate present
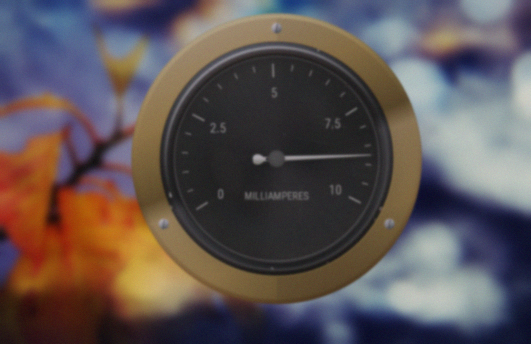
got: 8.75 mA
